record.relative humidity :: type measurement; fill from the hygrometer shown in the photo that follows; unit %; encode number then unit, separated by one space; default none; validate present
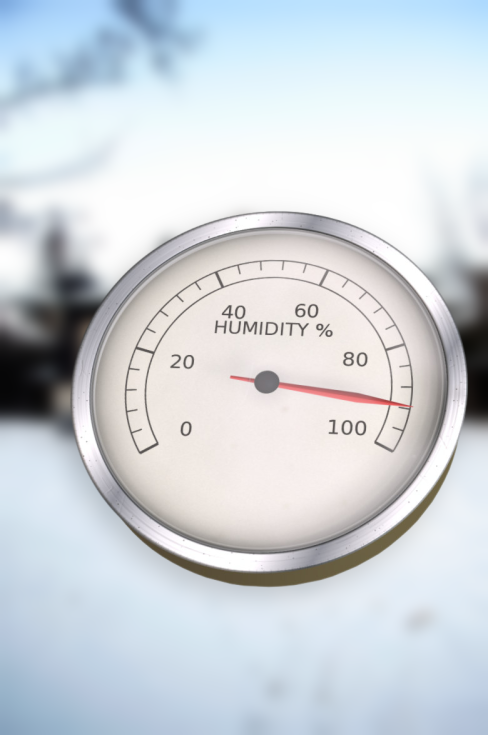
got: 92 %
